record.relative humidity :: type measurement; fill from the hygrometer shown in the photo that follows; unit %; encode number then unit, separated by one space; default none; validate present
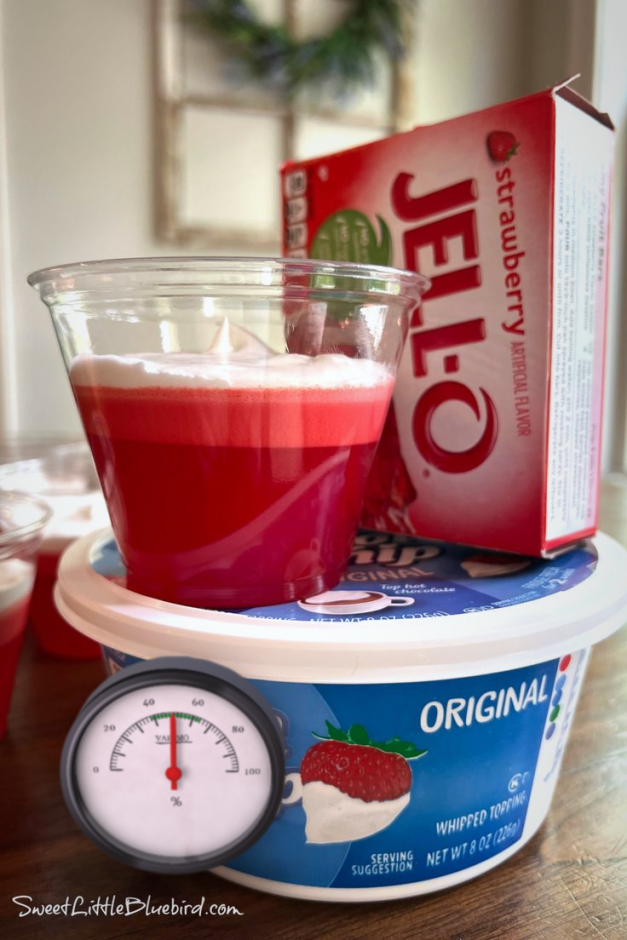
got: 50 %
